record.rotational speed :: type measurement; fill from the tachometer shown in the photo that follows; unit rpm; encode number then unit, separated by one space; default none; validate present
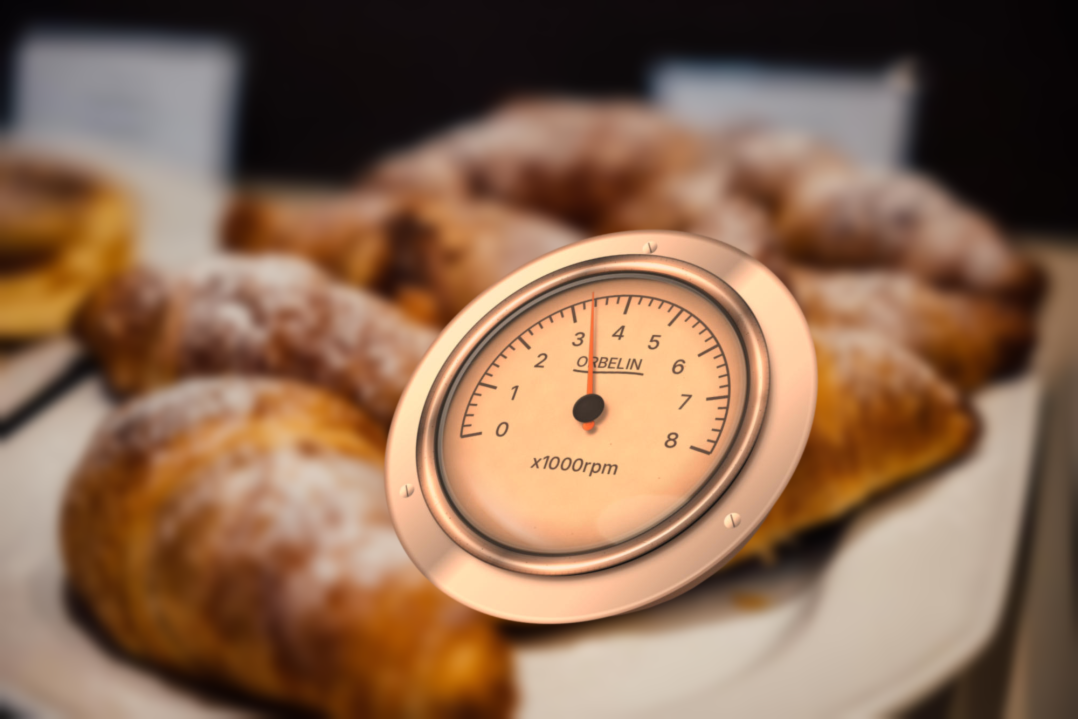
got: 3400 rpm
